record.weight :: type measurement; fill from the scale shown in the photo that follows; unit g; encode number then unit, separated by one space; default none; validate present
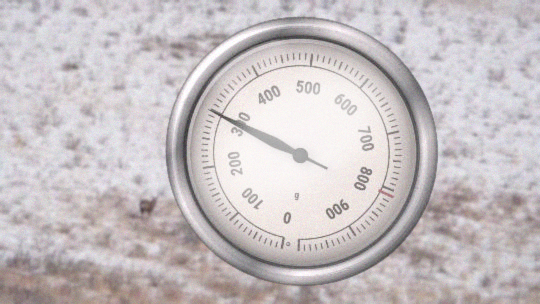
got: 300 g
